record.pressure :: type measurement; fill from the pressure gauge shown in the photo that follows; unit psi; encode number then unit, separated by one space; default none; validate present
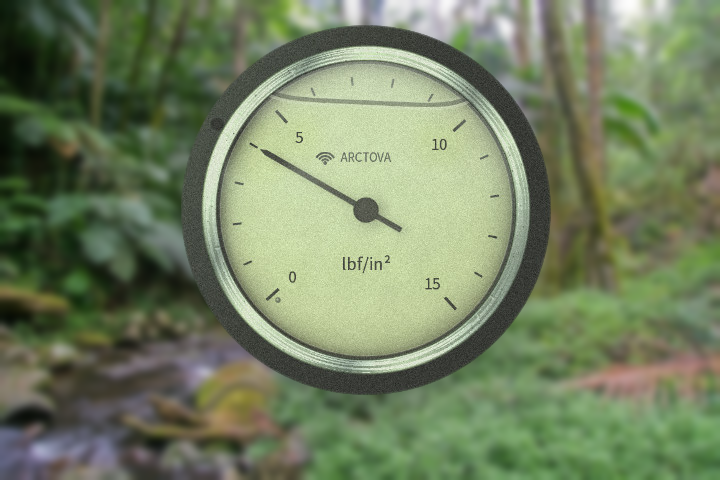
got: 4 psi
